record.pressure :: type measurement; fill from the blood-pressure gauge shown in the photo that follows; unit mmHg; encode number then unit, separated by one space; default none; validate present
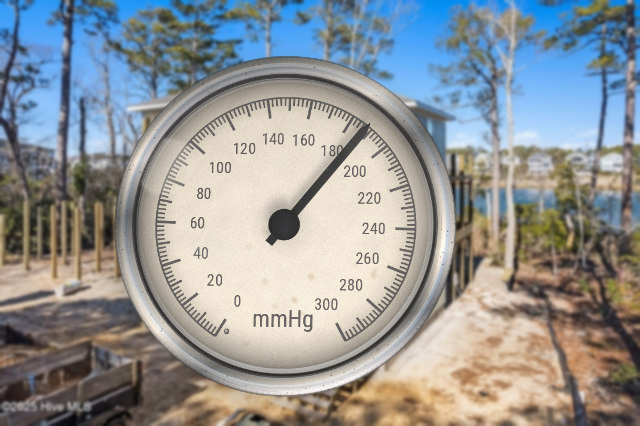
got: 188 mmHg
